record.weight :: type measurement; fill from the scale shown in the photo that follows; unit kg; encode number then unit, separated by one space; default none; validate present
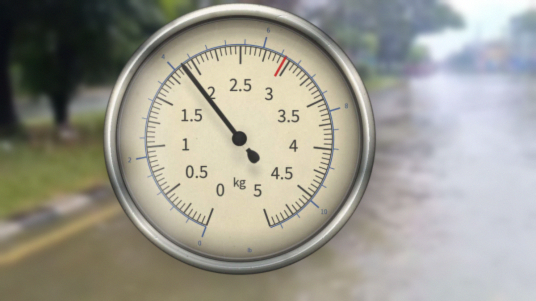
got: 1.9 kg
